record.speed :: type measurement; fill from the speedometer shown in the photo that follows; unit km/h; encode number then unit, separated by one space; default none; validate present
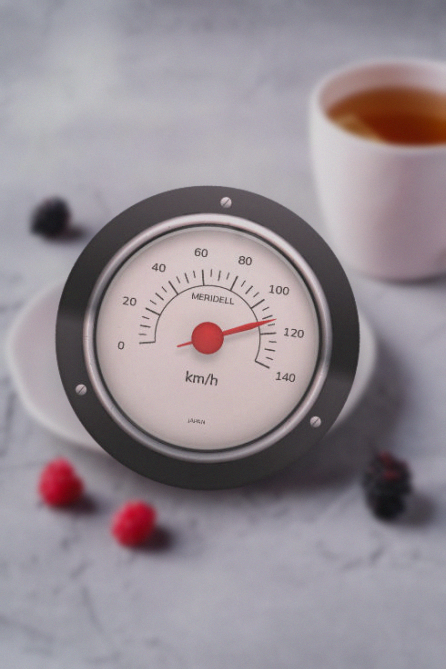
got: 112.5 km/h
